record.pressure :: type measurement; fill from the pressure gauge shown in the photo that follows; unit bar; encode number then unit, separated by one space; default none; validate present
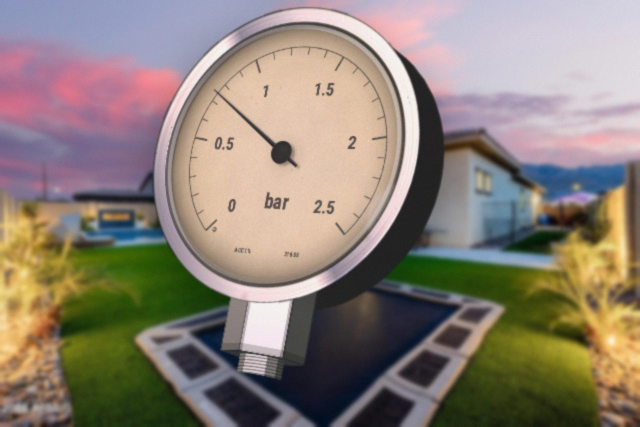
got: 0.75 bar
